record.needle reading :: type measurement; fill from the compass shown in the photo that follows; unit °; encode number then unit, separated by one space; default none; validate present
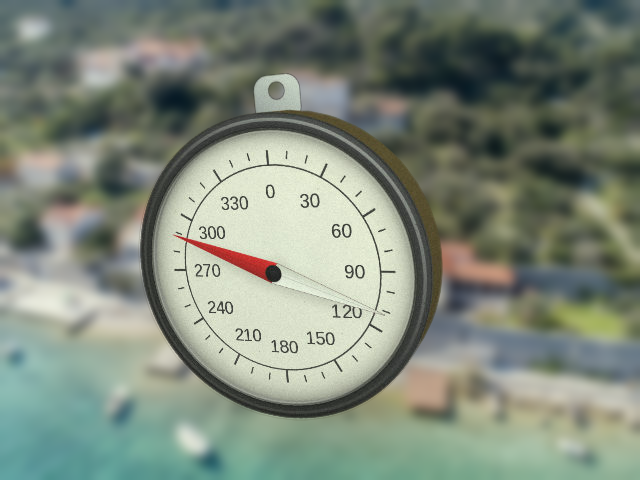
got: 290 °
